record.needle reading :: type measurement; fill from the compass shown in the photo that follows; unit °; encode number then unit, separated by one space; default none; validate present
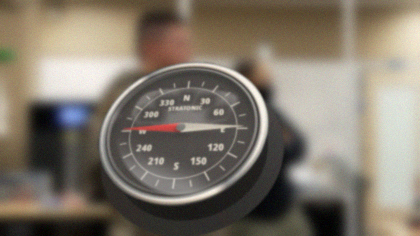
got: 270 °
